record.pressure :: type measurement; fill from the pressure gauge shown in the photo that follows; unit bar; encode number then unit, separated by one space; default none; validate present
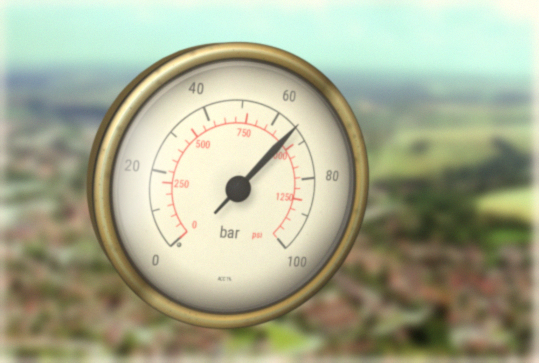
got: 65 bar
